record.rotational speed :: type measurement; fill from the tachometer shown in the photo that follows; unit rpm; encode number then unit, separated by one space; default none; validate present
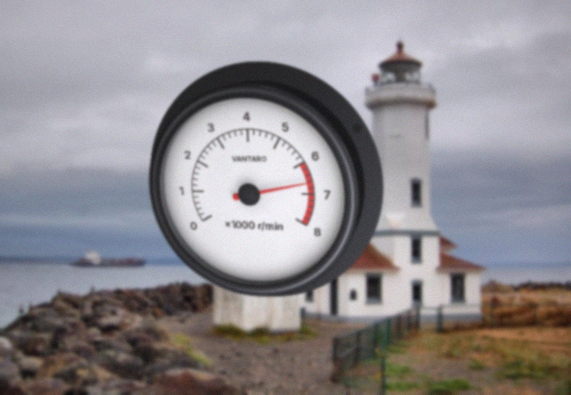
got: 6600 rpm
